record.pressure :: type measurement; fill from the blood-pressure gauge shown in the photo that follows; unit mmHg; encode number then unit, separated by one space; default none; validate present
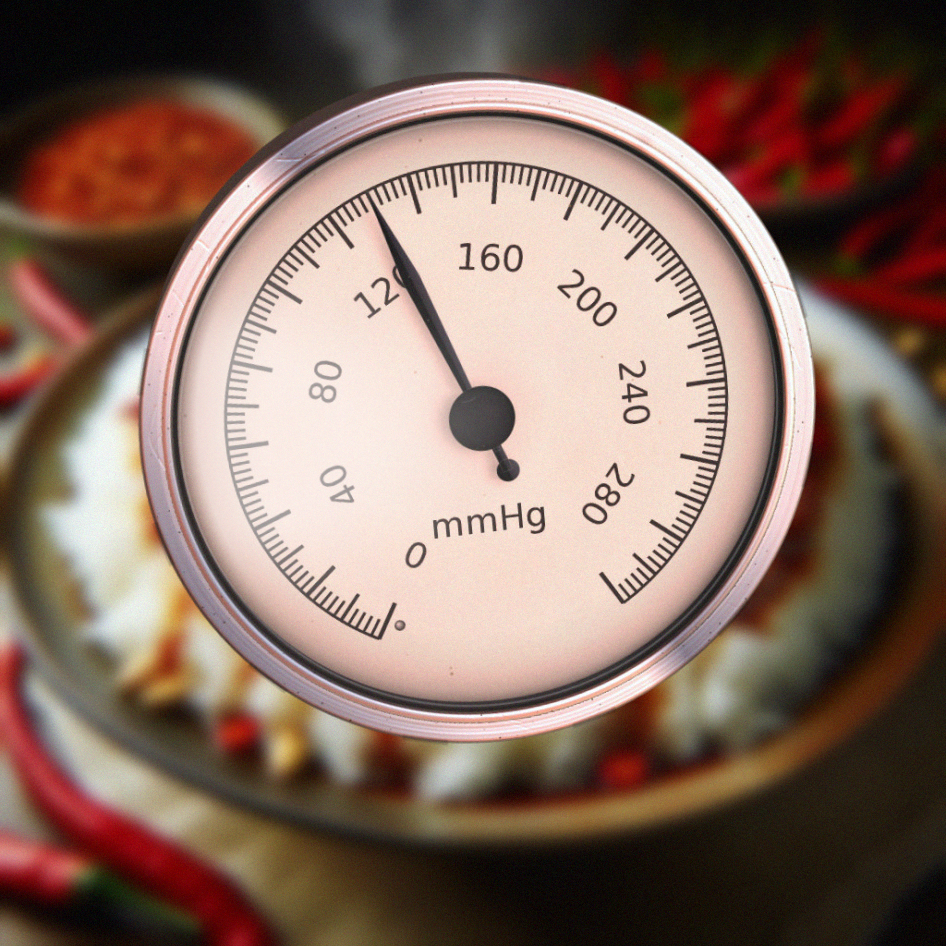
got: 130 mmHg
